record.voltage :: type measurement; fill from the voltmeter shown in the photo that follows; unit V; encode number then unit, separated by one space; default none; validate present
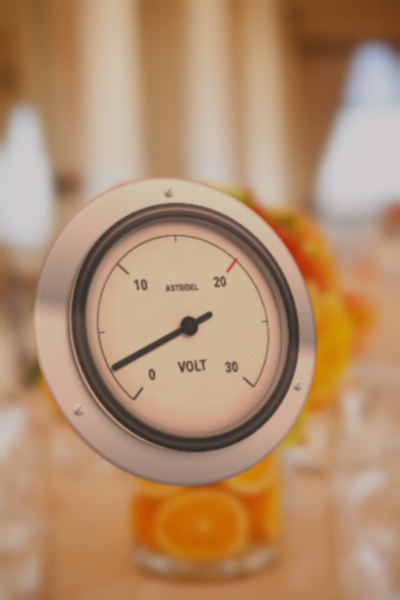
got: 2.5 V
